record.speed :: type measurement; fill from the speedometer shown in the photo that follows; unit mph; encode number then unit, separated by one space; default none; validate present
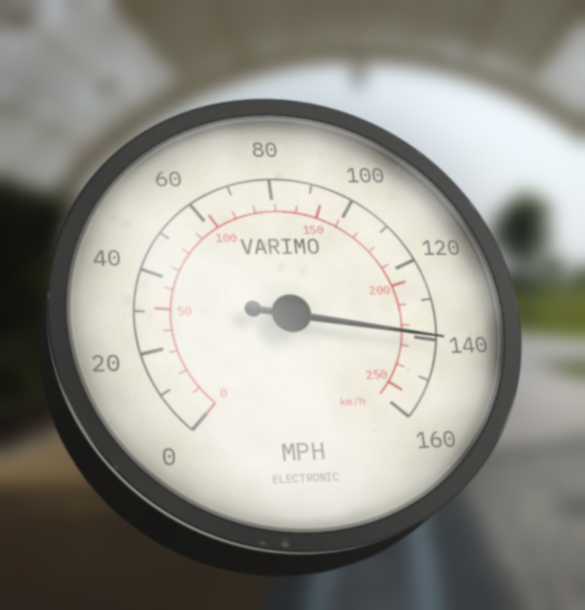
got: 140 mph
